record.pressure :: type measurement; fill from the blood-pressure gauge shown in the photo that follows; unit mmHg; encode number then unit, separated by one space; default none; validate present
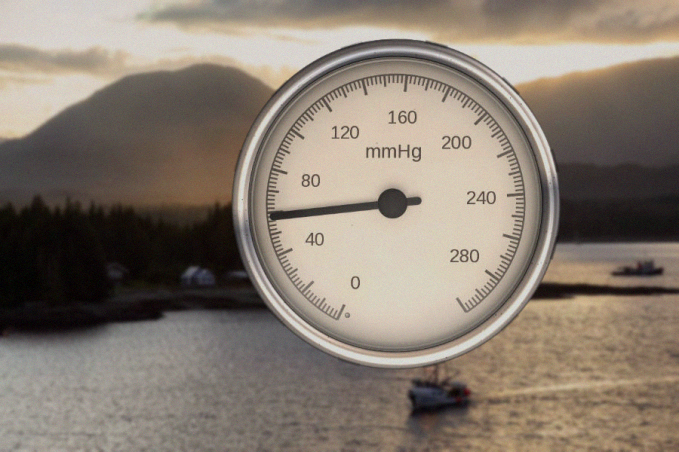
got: 58 mmHg
